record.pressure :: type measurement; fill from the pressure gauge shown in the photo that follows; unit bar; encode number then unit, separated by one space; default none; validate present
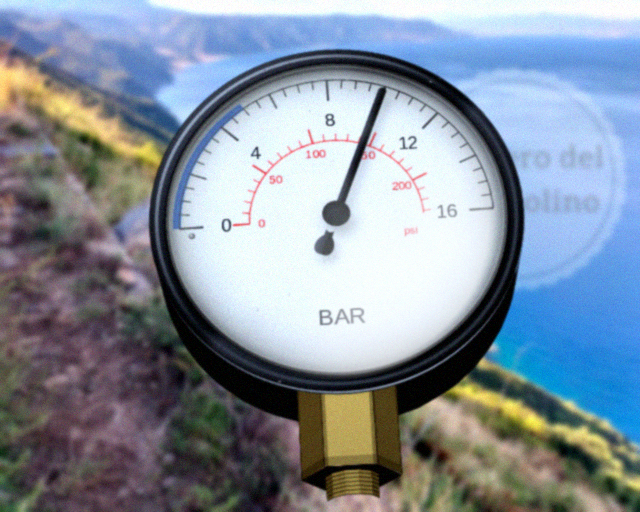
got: 10 bar
